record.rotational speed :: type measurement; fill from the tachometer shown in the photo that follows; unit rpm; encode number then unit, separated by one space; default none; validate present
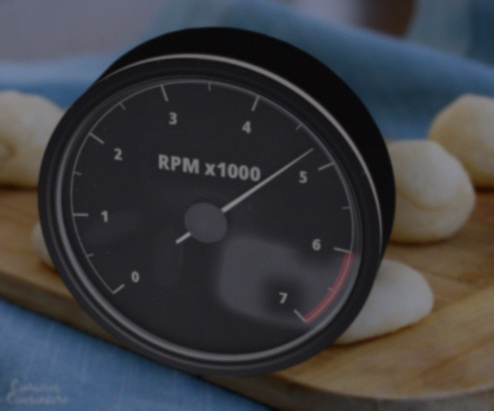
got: 4750 rpm
